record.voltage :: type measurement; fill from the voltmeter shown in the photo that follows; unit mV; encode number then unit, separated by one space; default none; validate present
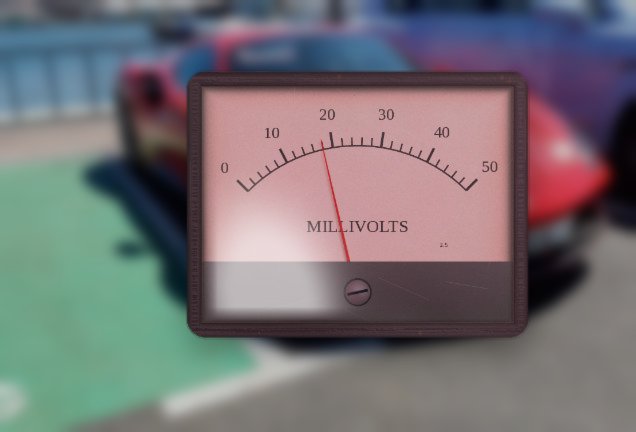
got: 18 mV
